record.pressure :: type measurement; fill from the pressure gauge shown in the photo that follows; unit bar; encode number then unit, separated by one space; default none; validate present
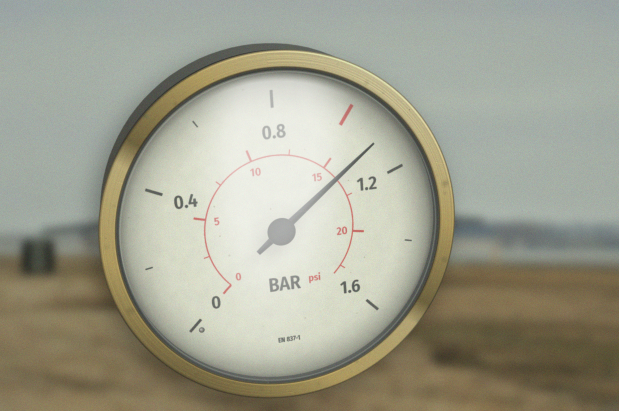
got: 1.1 bar
